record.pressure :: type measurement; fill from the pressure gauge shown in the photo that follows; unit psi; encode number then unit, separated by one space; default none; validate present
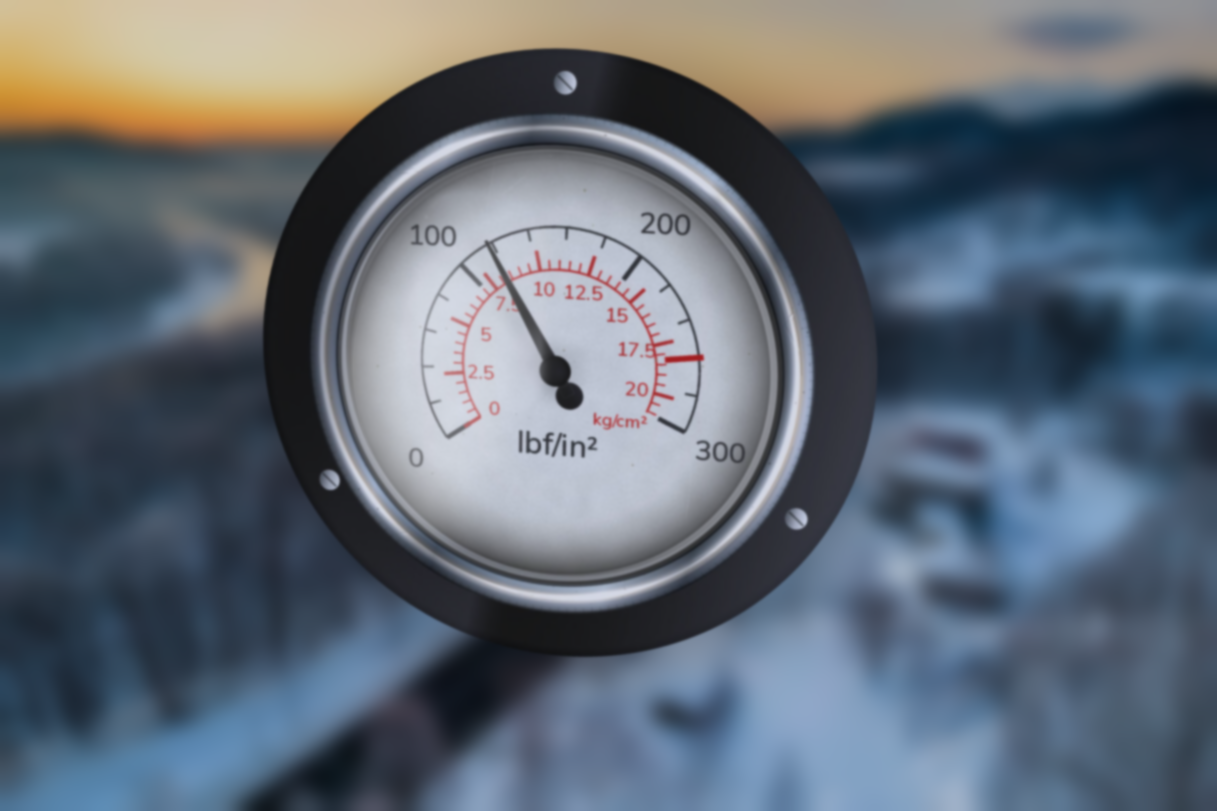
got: 120 psi
